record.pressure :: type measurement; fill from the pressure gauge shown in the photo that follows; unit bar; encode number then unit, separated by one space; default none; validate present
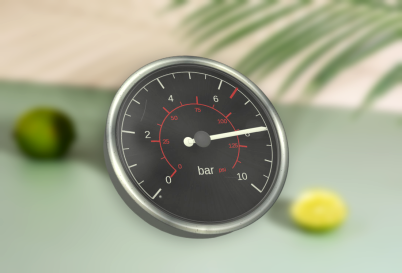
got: 8 bar
